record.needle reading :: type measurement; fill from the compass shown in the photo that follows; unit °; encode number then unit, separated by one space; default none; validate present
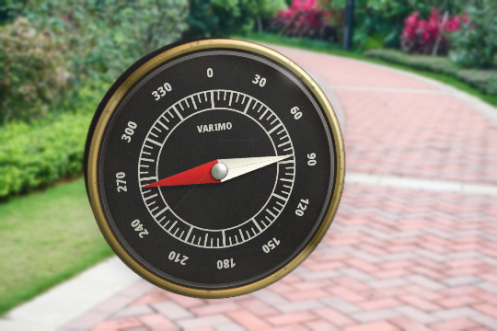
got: 265 °
